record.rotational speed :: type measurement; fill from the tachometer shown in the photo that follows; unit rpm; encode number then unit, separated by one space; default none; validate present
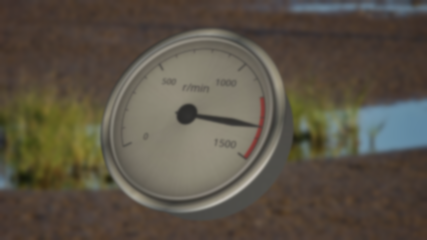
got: 1350 rpm
